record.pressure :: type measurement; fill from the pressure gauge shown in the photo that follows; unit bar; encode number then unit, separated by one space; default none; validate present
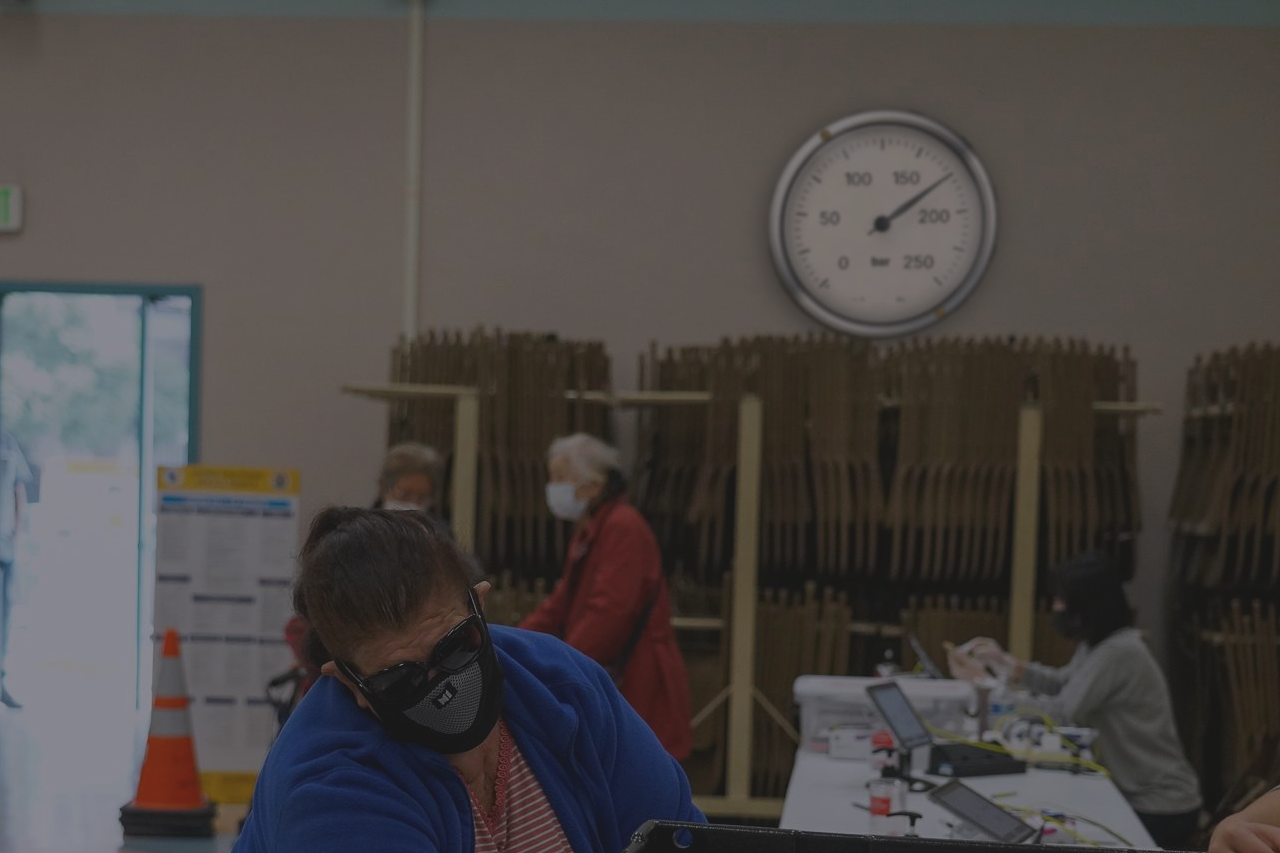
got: 175 bar
